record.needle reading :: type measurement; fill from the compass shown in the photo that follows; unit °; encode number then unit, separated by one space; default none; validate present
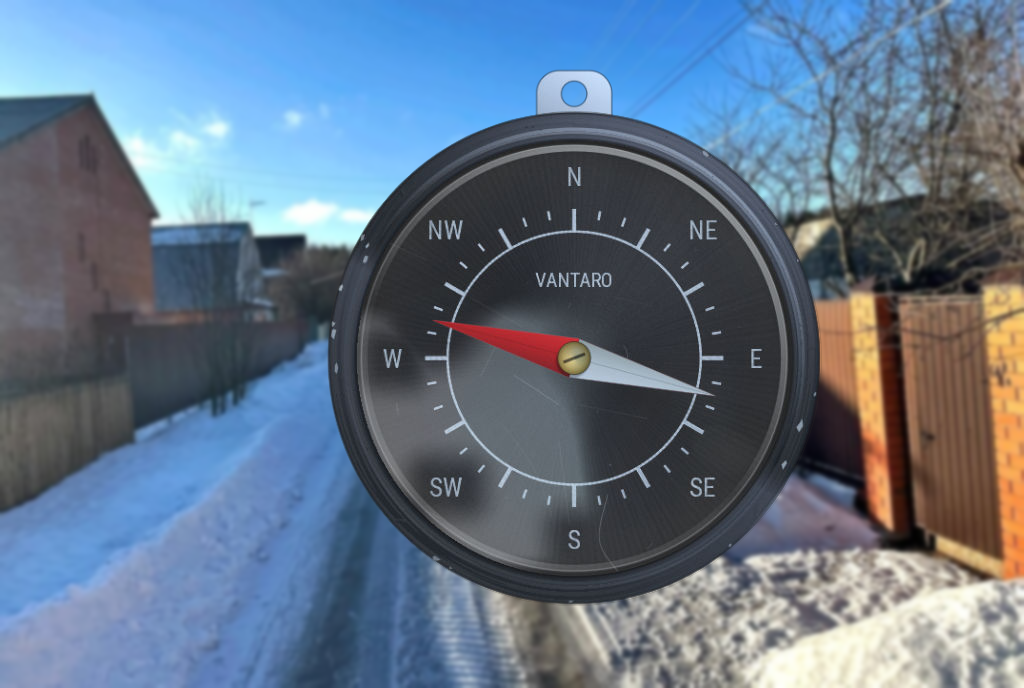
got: 285 °
